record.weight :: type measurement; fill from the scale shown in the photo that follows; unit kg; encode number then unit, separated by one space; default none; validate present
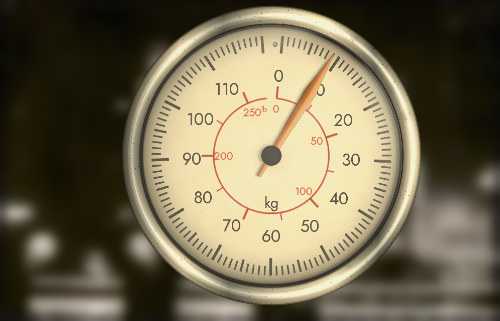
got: 9 kg
